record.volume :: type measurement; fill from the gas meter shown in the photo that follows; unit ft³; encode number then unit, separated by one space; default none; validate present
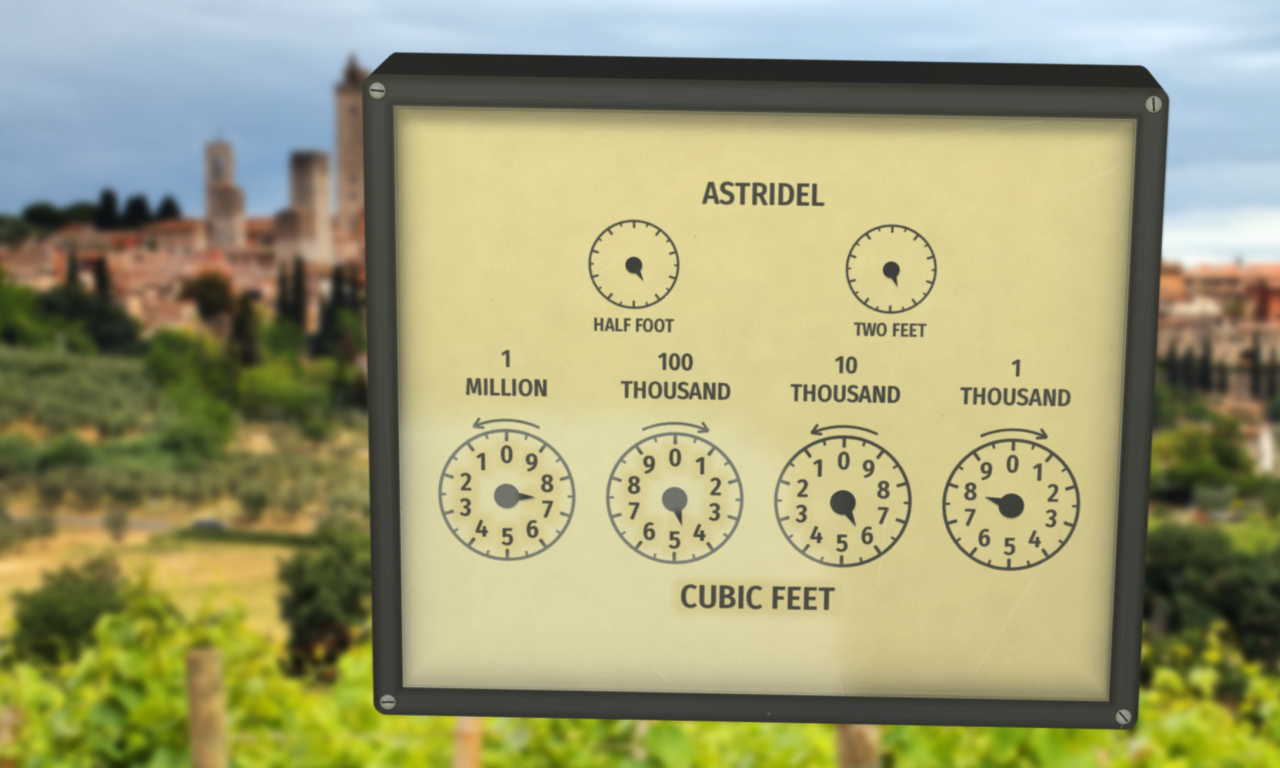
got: 745800 ft³
